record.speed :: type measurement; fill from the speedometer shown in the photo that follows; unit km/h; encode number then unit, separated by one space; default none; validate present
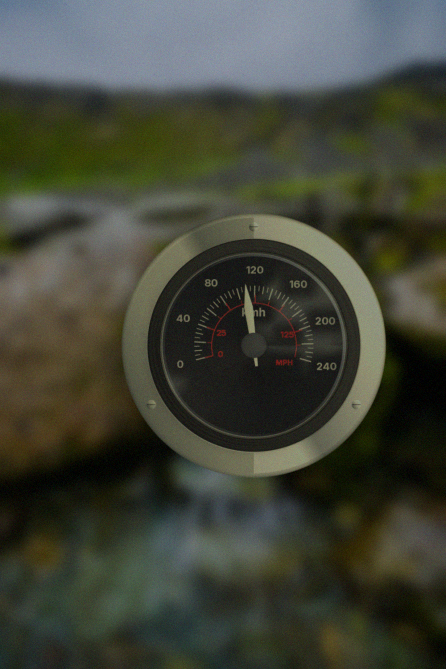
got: 110 km/h
